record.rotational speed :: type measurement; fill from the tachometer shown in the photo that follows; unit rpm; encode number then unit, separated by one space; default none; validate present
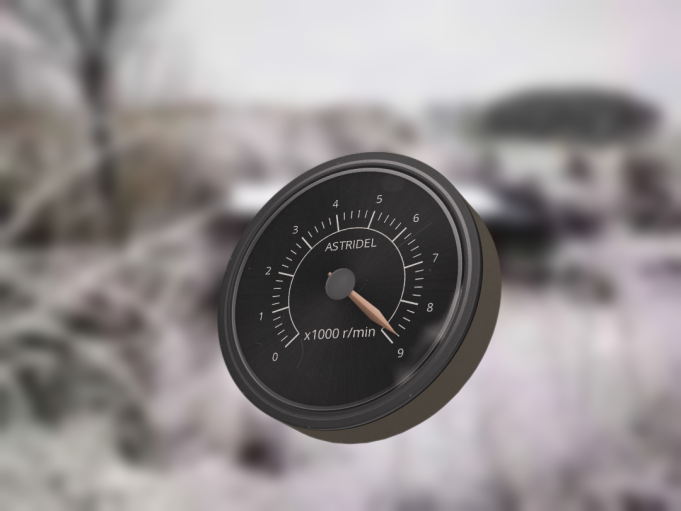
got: 8800 rpm
